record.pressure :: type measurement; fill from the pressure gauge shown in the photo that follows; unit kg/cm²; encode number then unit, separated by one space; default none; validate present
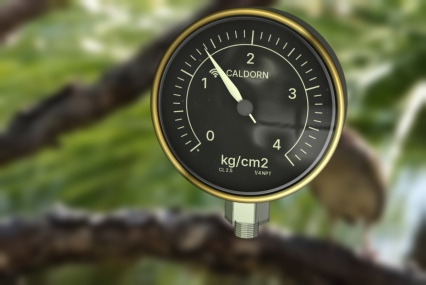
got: 1.4 kg/cm²
